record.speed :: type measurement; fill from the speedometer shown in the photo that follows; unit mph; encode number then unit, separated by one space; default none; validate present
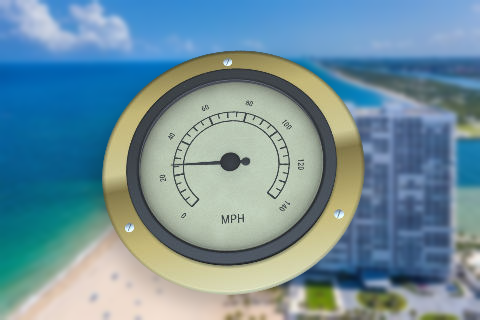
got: 25 mph
